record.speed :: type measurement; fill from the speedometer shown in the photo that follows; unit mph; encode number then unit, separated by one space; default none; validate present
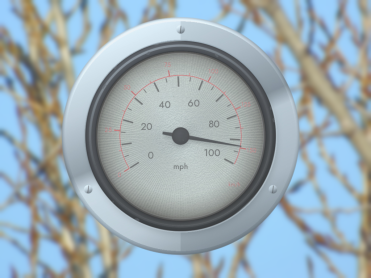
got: 92.5 mph
